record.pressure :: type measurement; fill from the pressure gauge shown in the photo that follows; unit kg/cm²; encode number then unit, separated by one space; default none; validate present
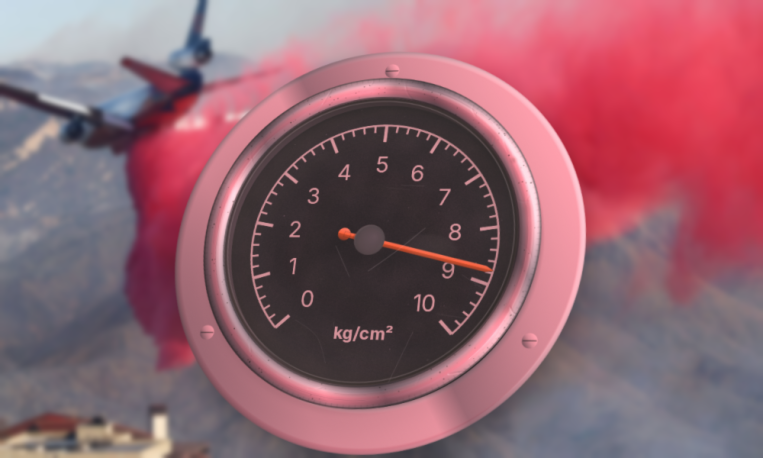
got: 8.8 kg/cm²
